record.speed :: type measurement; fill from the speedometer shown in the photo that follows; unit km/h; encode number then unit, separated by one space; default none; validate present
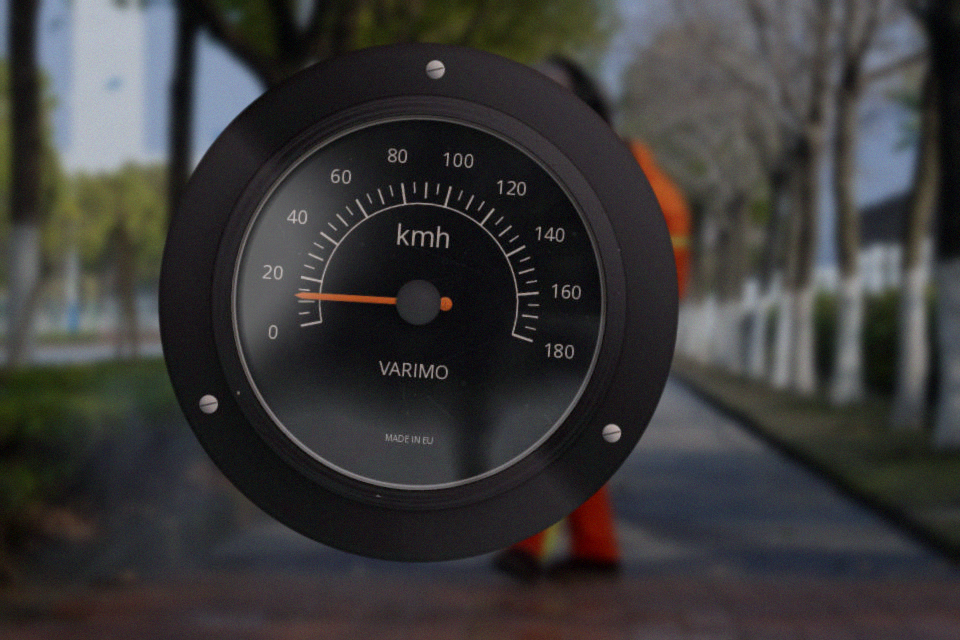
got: 12.5 km/h
